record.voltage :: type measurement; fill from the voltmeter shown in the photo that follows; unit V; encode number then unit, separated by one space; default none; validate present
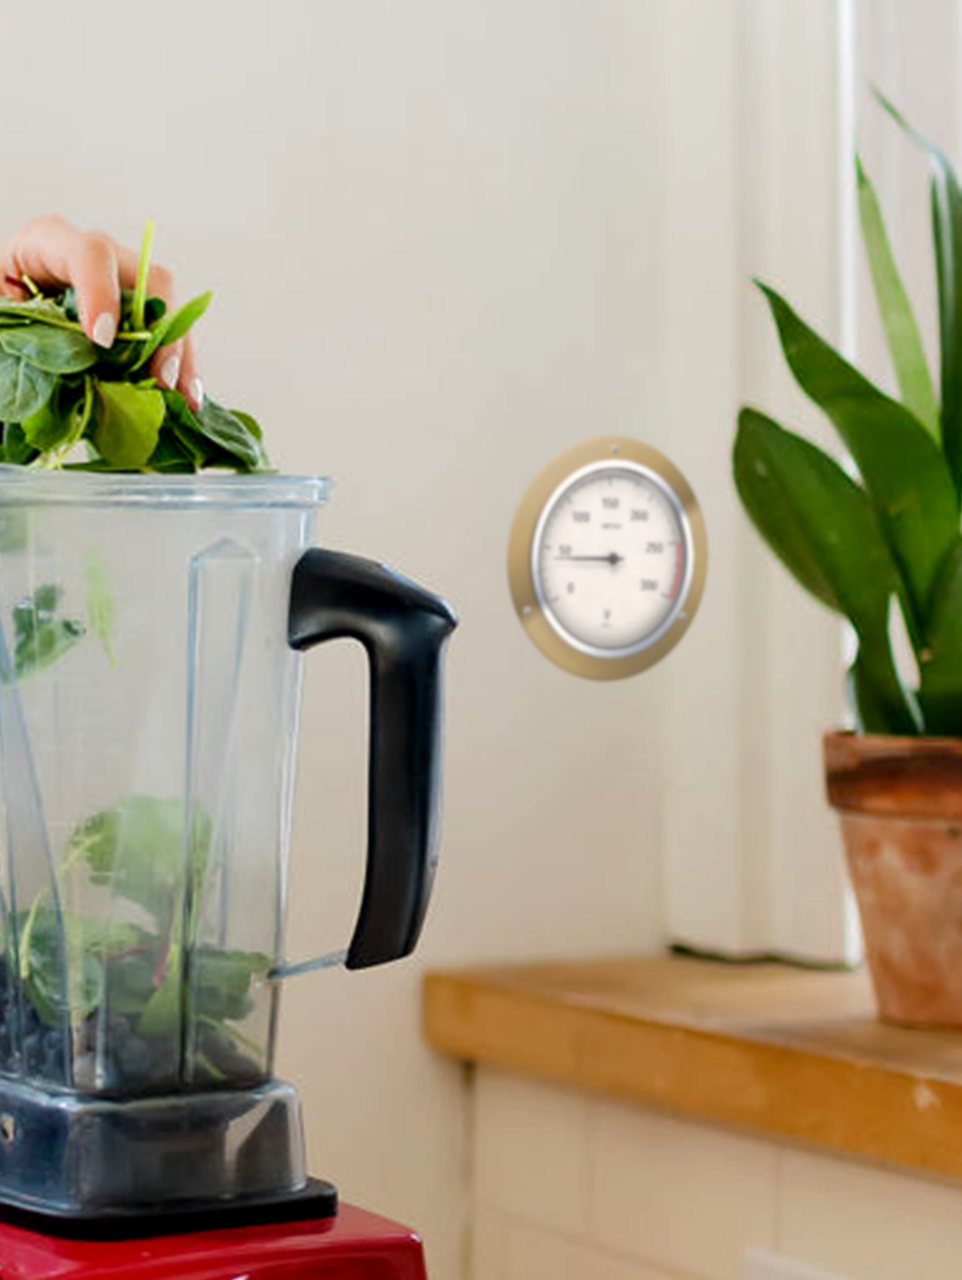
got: 40 V
